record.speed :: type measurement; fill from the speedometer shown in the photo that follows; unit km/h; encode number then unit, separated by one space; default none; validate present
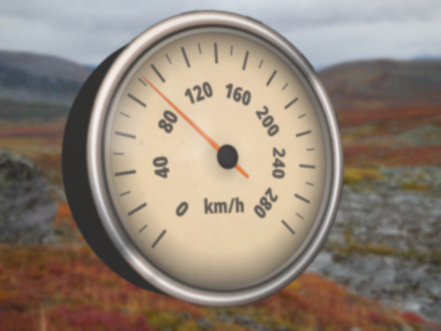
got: 90 km/h
